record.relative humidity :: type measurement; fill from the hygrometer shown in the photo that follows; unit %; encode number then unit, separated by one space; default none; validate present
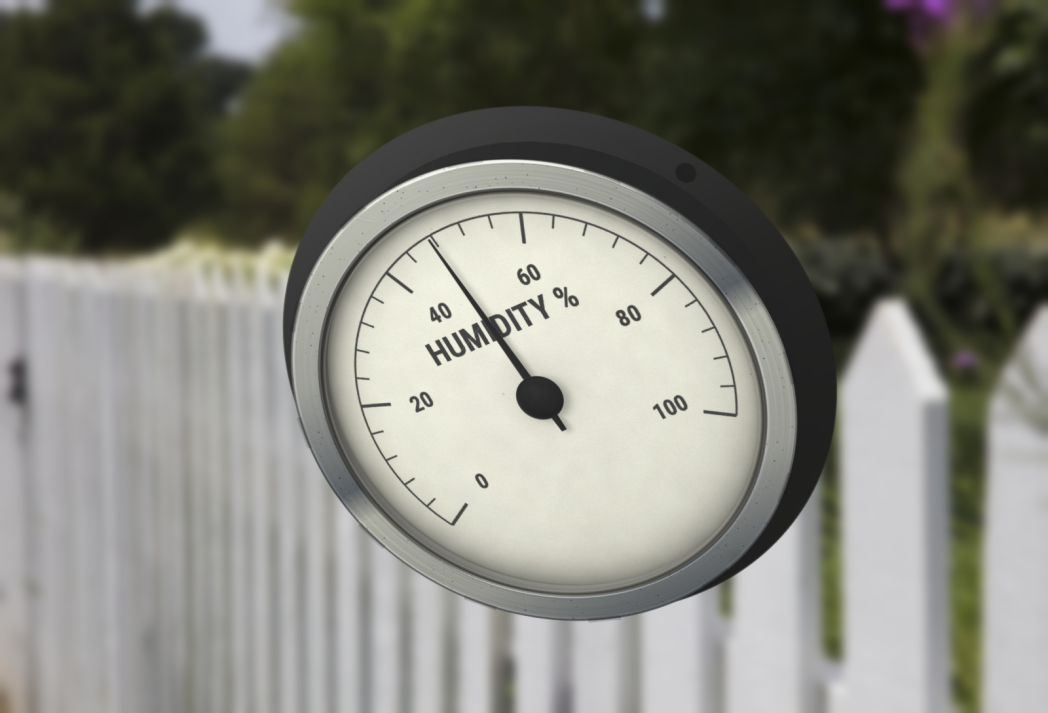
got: 48 %
